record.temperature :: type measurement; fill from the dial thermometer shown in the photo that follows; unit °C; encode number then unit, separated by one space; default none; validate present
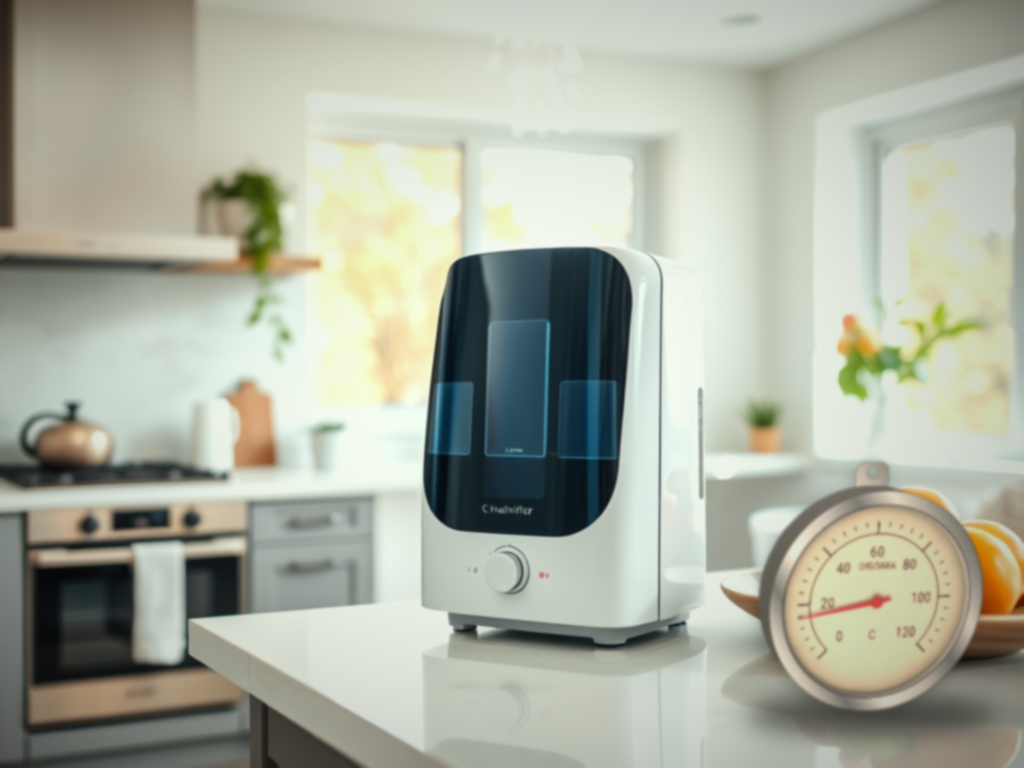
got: 16 °C
